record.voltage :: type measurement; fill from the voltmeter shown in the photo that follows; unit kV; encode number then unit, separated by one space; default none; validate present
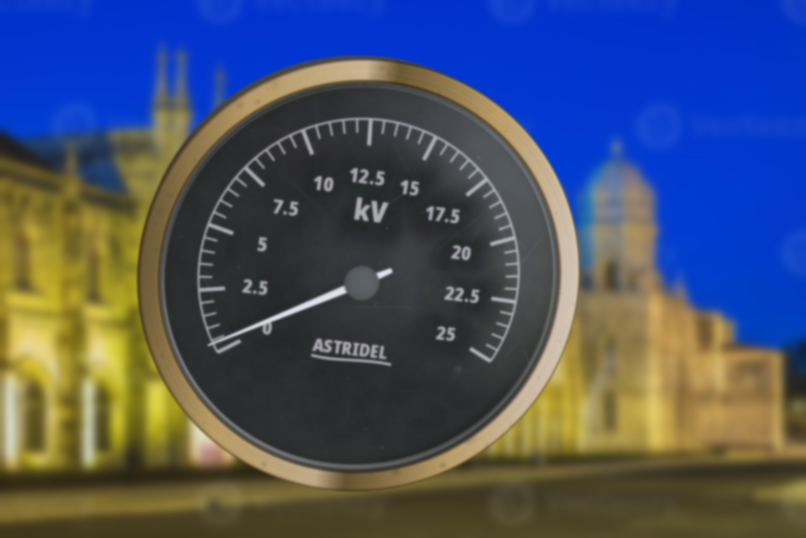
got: 0.5 kV
